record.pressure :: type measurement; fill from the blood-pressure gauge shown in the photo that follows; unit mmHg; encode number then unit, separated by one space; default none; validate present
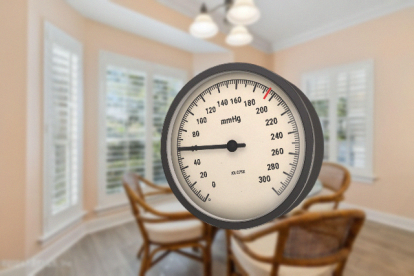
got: 60 mmHg
